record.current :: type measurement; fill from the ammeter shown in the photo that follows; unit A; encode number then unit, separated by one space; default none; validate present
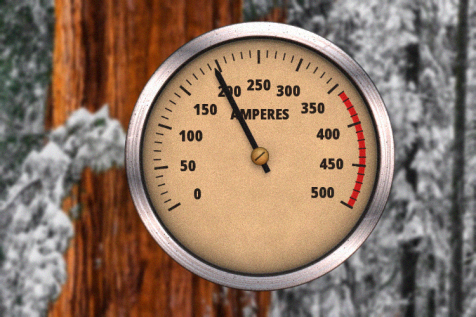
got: 195 A
